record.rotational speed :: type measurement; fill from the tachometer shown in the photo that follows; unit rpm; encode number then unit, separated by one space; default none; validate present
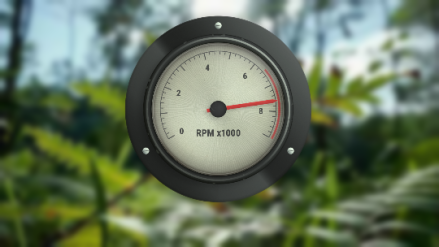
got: 7600 rpm
